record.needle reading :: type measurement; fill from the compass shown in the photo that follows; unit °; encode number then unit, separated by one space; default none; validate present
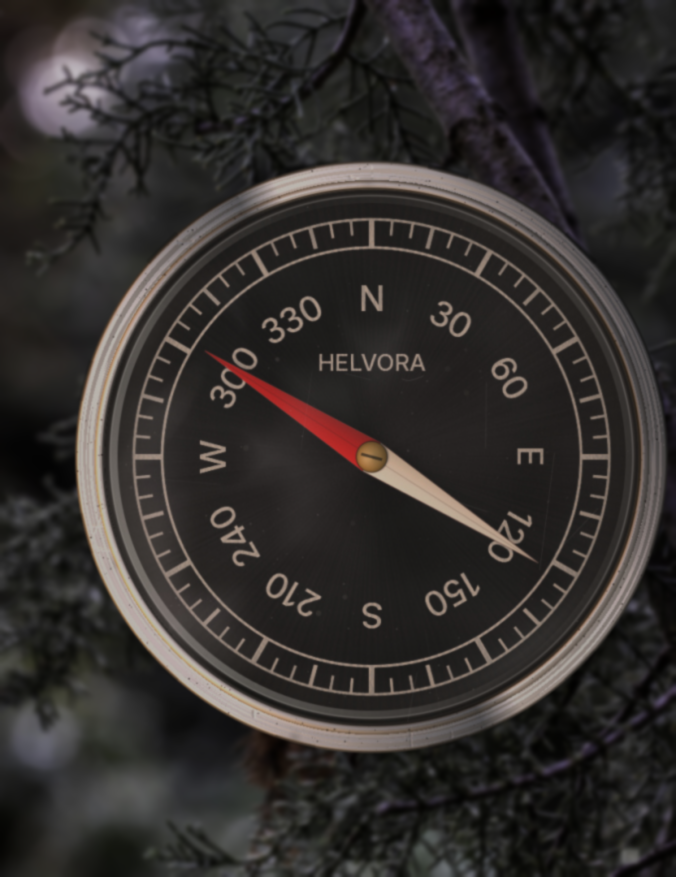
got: 302.5 °
